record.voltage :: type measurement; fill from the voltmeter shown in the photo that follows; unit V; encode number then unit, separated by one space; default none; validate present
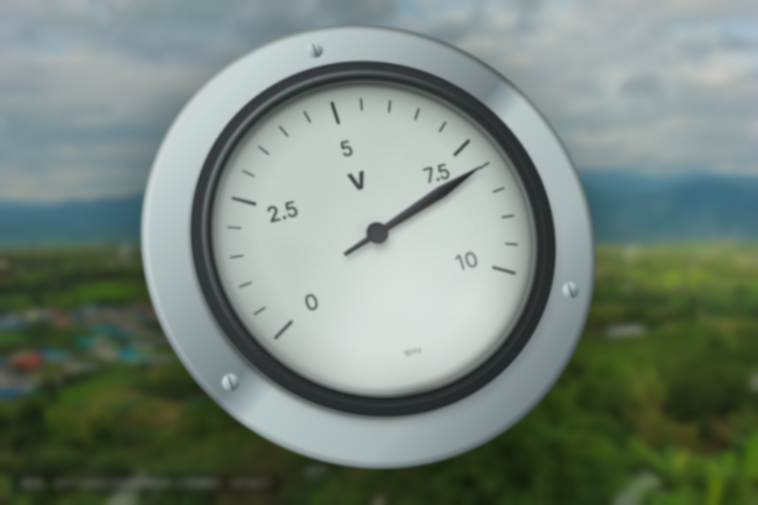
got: 8 V
